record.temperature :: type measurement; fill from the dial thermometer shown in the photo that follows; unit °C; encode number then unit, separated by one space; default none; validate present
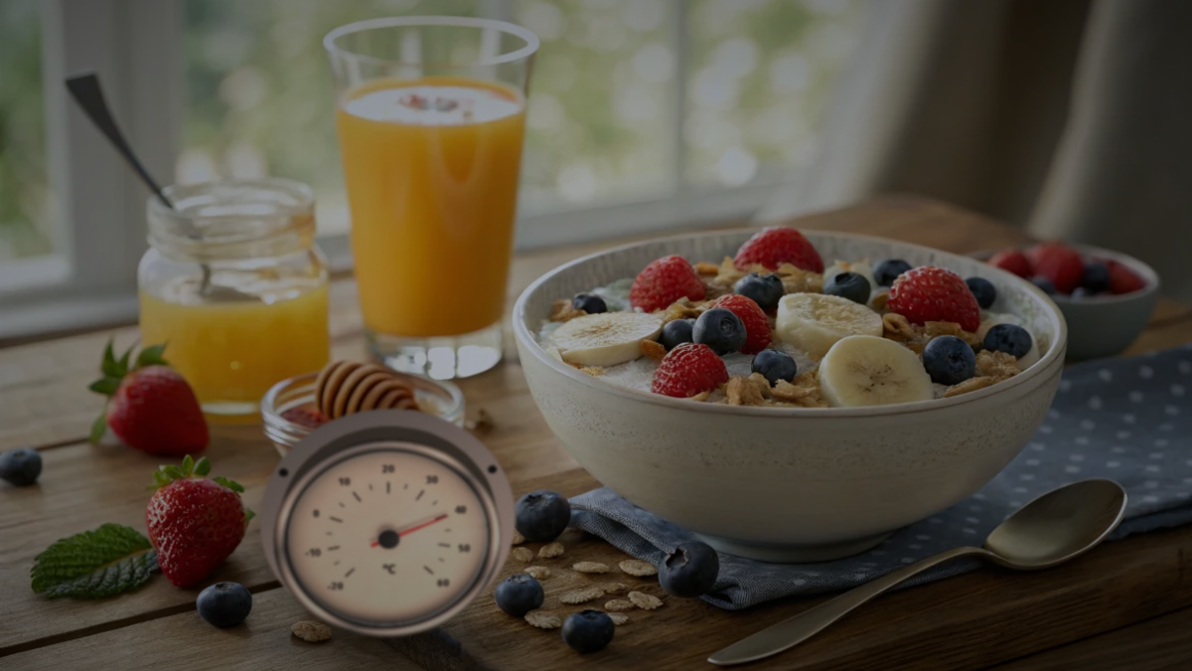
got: 40 °C
